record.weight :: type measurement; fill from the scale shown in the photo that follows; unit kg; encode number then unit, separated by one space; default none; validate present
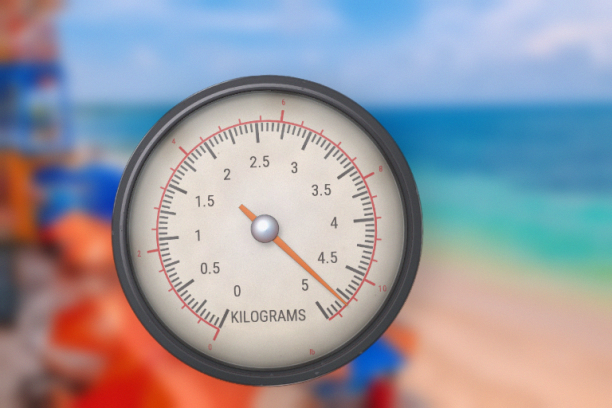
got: 4.8 kg
